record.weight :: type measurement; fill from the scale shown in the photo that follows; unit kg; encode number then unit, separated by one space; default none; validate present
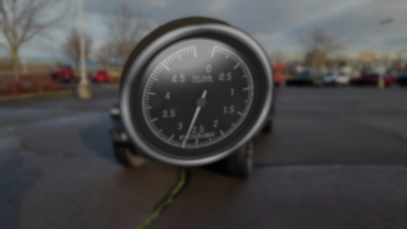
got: 2.75 kg
